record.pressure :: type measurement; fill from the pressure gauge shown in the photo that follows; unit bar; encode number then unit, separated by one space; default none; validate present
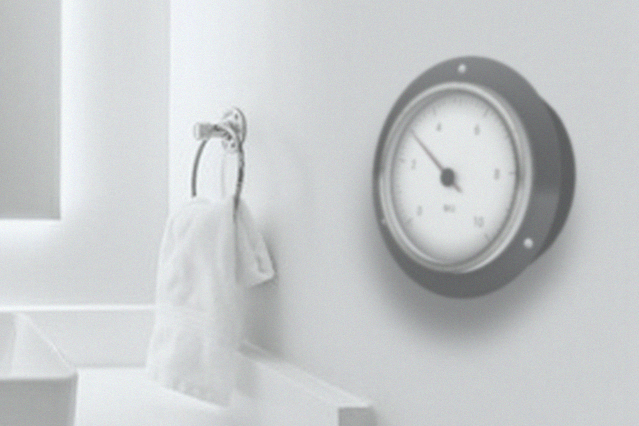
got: 3 bar
